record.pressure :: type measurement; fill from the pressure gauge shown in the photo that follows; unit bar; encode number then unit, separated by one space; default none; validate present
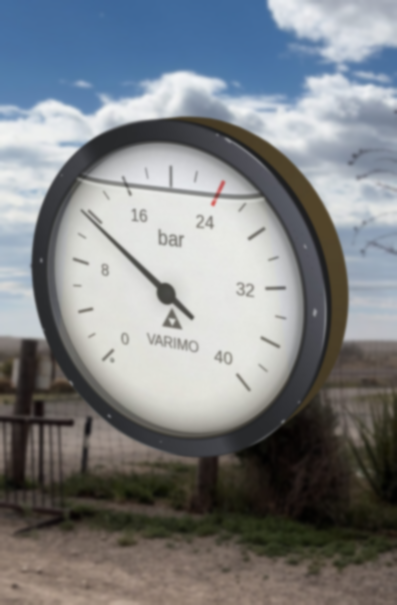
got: 12 bar
